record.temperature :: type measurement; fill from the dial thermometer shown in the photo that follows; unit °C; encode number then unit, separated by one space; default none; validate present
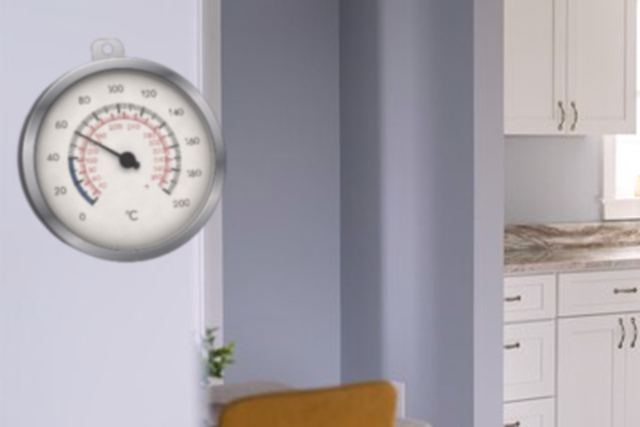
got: 60 °C
